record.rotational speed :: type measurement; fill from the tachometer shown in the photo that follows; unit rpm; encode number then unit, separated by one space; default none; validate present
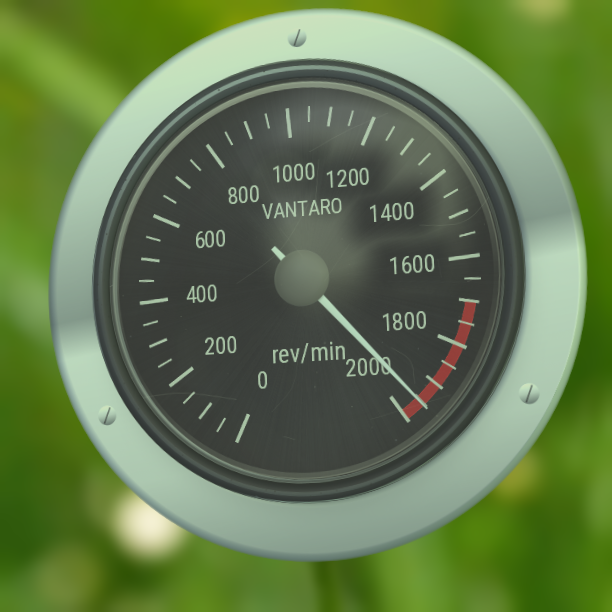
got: 1950 rpm
